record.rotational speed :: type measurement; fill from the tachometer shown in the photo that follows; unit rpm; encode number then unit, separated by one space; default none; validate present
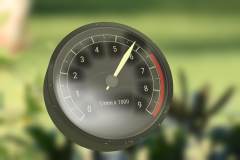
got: 5750 rpm
